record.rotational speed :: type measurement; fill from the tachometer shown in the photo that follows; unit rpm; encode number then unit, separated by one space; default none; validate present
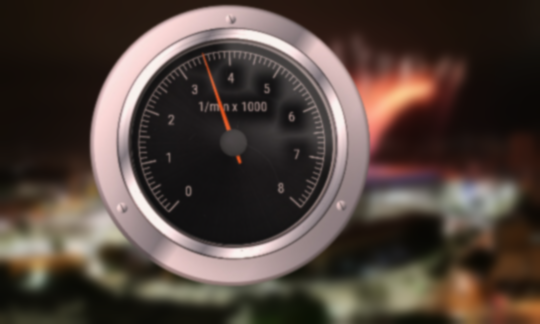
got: 3500 rpm
